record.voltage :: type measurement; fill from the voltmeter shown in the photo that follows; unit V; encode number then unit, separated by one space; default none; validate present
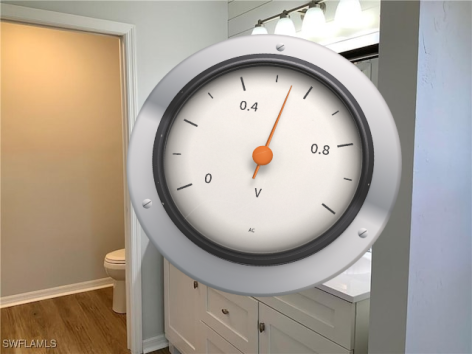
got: 0.55 V
